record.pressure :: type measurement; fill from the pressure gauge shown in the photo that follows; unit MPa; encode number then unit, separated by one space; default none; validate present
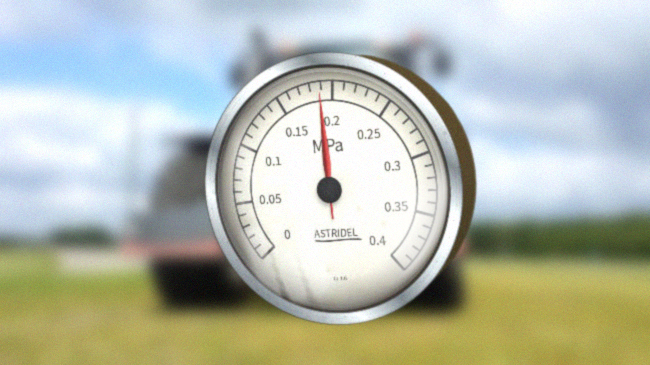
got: 0.19 MPa
